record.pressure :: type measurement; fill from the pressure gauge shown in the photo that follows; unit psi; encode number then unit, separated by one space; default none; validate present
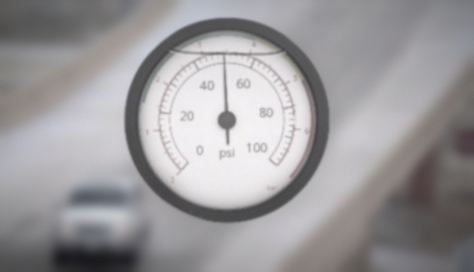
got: 50 psi
